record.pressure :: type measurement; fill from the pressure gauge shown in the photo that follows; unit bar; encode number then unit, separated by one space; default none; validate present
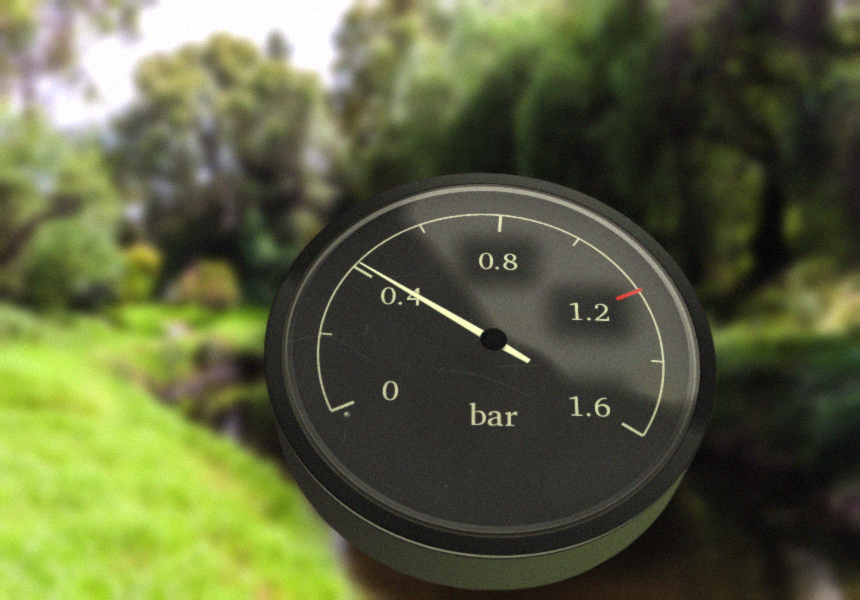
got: 0.4 bar
